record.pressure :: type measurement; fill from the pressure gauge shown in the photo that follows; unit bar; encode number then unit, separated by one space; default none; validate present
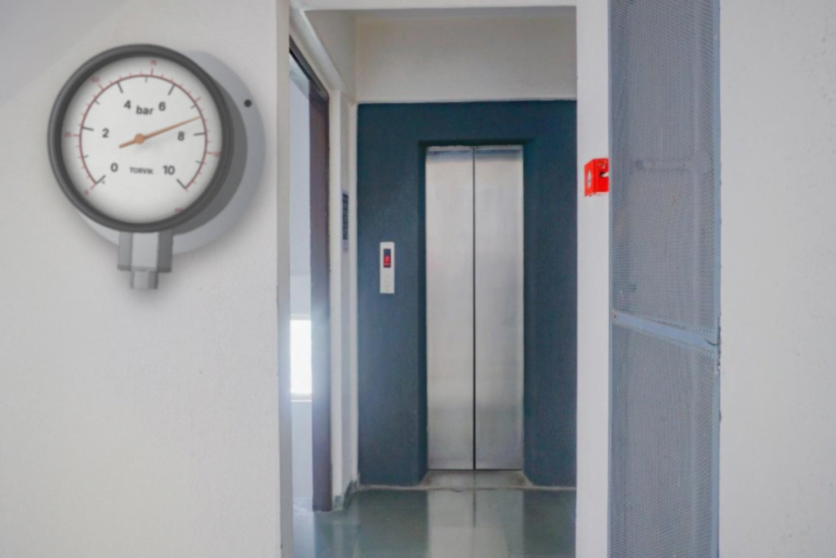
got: 7.5 bar
